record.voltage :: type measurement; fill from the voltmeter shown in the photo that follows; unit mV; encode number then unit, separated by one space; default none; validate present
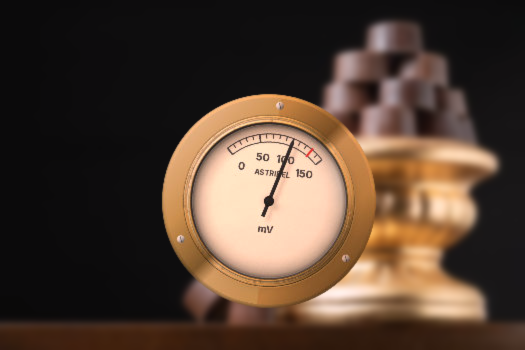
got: 100 mV
